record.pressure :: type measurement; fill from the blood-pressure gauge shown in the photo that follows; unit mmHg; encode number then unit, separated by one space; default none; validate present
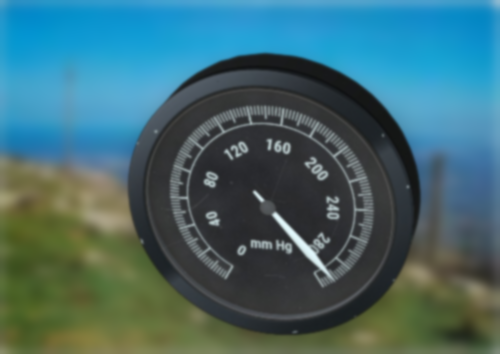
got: 290 mmHg
